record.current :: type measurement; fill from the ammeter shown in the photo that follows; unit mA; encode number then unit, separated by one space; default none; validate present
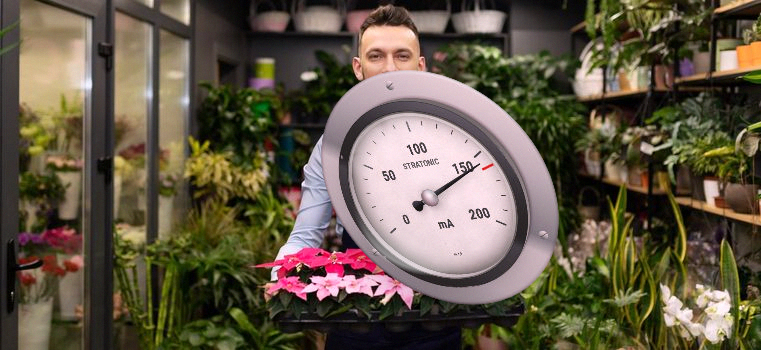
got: 155 mA
